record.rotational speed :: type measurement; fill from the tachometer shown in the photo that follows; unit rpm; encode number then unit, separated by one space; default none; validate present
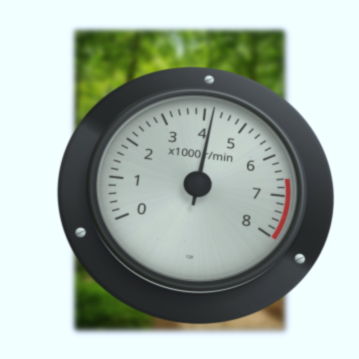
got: 4200 rpm
